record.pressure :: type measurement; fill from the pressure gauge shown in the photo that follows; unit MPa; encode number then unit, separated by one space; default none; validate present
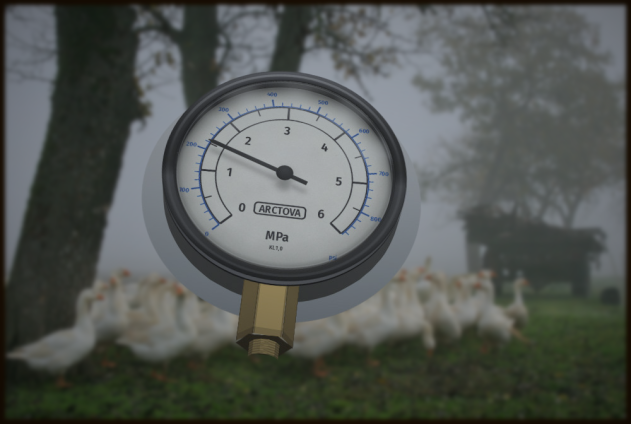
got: 1.5 MPa
